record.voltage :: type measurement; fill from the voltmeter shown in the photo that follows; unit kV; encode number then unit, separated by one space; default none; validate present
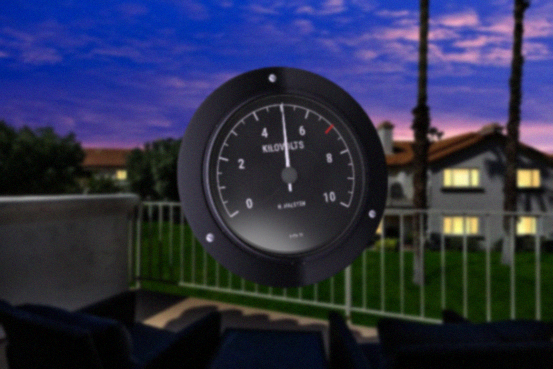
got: 5 kV
